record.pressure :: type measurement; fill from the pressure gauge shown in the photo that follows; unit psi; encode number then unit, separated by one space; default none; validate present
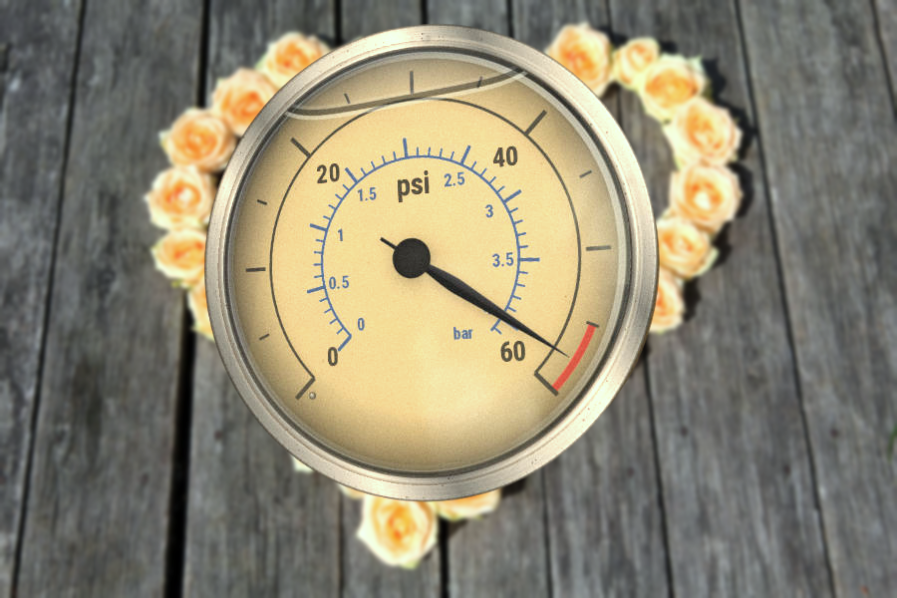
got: 57.5 psi
